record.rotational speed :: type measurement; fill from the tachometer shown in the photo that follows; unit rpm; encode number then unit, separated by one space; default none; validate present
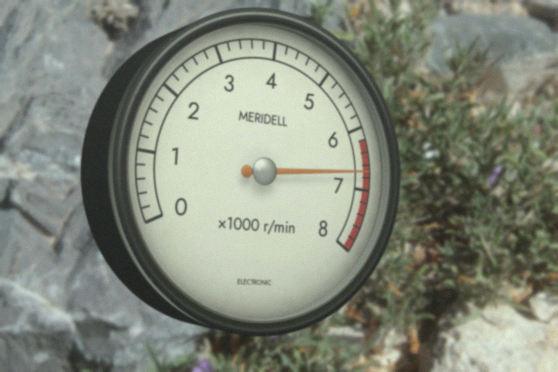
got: 6700 rpm
